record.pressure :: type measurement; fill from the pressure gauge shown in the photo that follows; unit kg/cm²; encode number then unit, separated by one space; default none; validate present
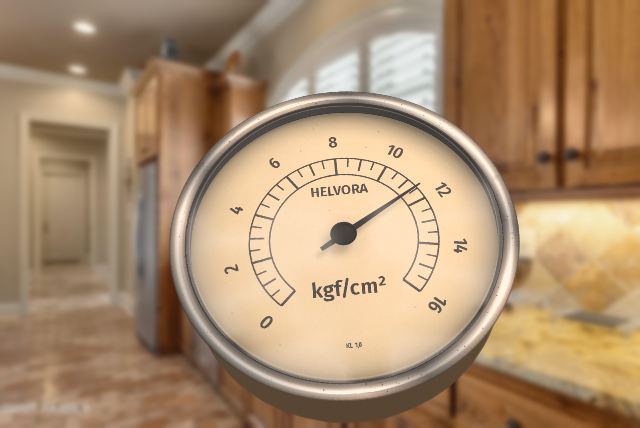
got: 11.5 kg/cm²
